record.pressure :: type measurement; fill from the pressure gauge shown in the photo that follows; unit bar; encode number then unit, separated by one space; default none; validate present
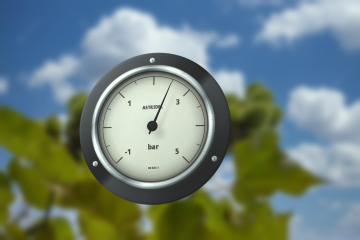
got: 2.5 bar
